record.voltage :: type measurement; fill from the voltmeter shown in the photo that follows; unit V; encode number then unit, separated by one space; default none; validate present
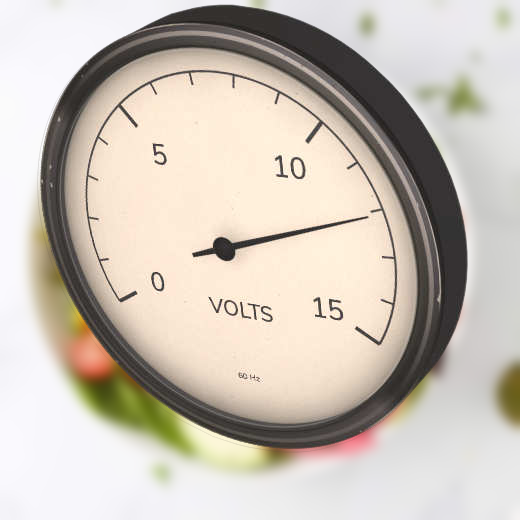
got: 12 V
